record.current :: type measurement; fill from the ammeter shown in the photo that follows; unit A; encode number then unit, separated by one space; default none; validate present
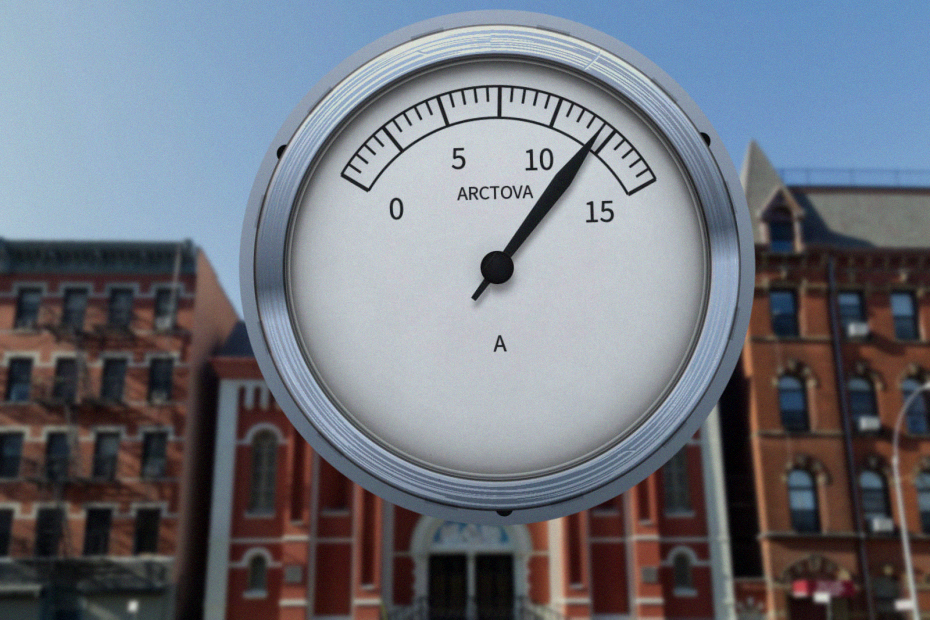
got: 12 A
